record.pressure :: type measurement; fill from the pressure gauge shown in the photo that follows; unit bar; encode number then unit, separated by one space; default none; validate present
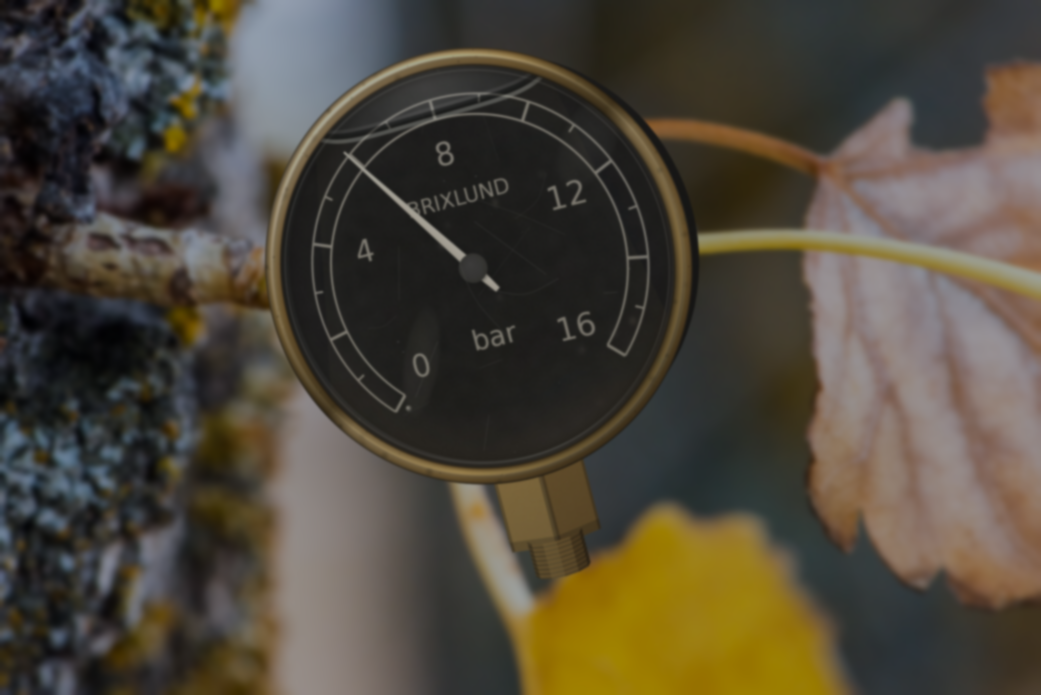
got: 6 bar
